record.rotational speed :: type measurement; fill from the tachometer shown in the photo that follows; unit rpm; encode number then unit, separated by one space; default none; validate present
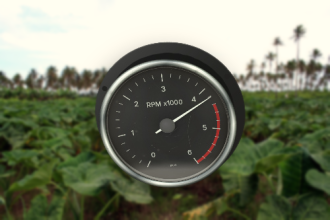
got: 4200 rpm
